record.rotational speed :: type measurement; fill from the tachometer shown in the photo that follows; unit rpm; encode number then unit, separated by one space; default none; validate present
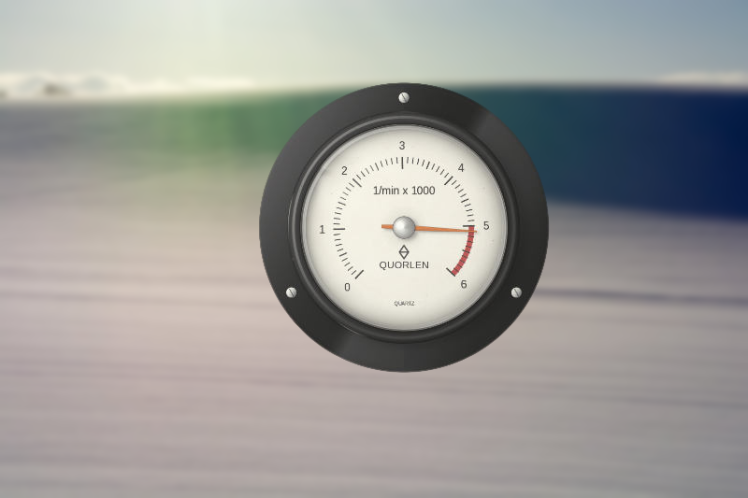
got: 5100 rpm
